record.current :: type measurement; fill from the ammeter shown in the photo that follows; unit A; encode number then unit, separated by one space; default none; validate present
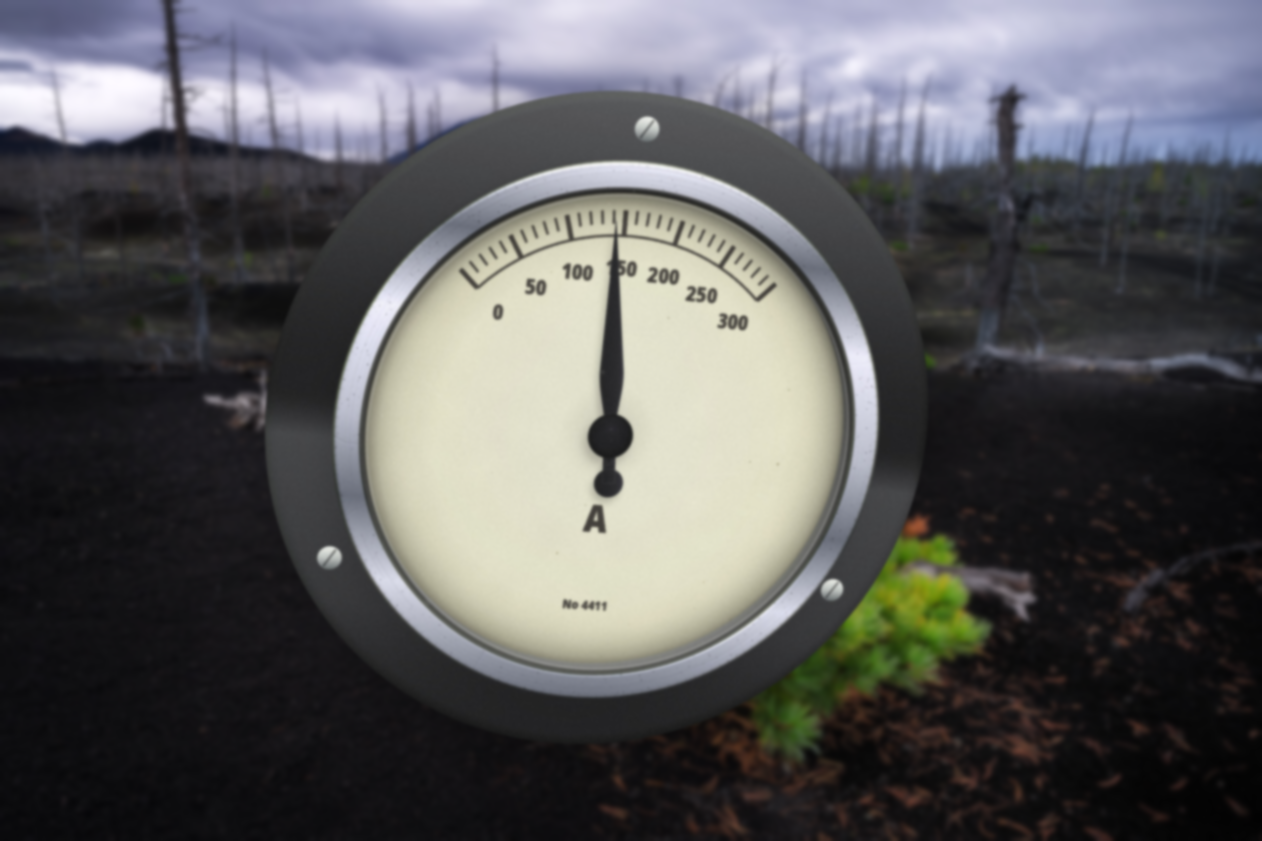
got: 140 A
